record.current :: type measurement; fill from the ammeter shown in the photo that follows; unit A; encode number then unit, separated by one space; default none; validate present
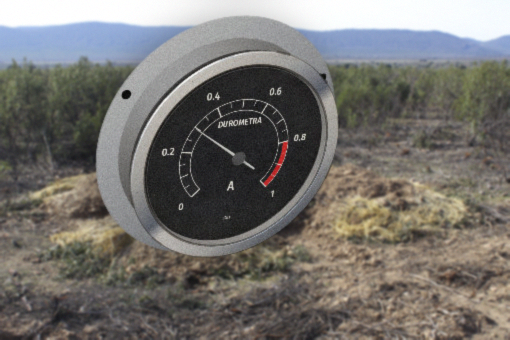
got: 0.3 A
